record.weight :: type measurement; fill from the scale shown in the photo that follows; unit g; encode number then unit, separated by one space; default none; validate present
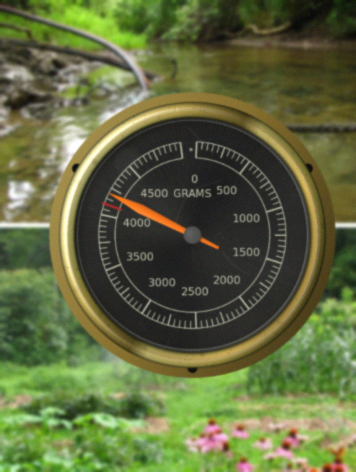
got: 4200 g
